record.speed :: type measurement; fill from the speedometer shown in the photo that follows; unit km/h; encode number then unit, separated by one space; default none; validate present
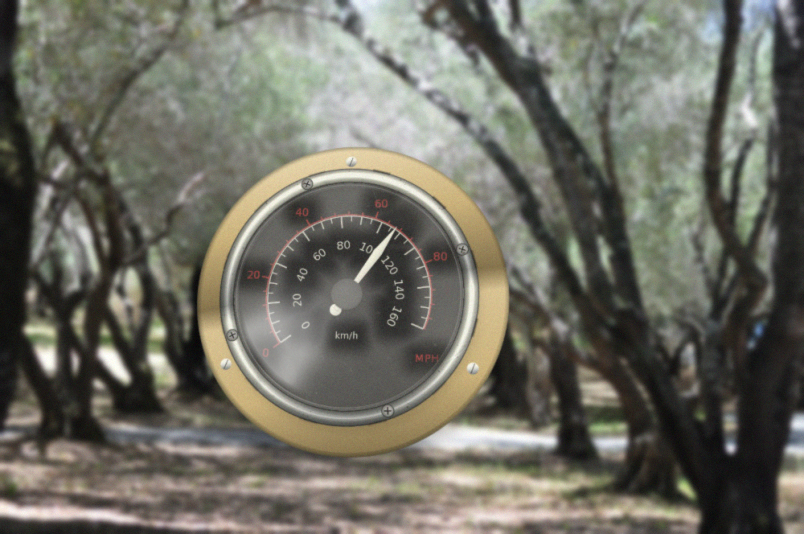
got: 107.5 km/h
